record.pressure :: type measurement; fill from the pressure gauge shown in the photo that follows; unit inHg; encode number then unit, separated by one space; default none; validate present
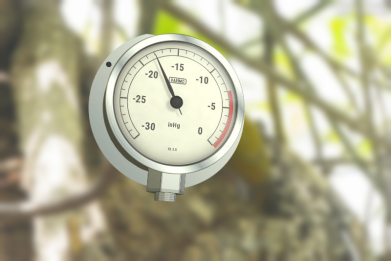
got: -18 inHg
